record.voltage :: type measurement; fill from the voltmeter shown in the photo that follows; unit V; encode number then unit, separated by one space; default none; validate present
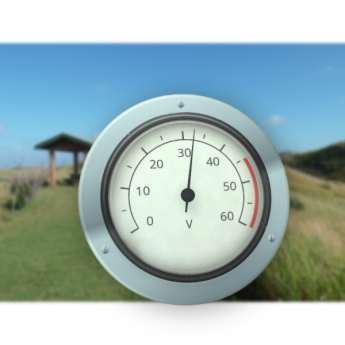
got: 32.5 V
